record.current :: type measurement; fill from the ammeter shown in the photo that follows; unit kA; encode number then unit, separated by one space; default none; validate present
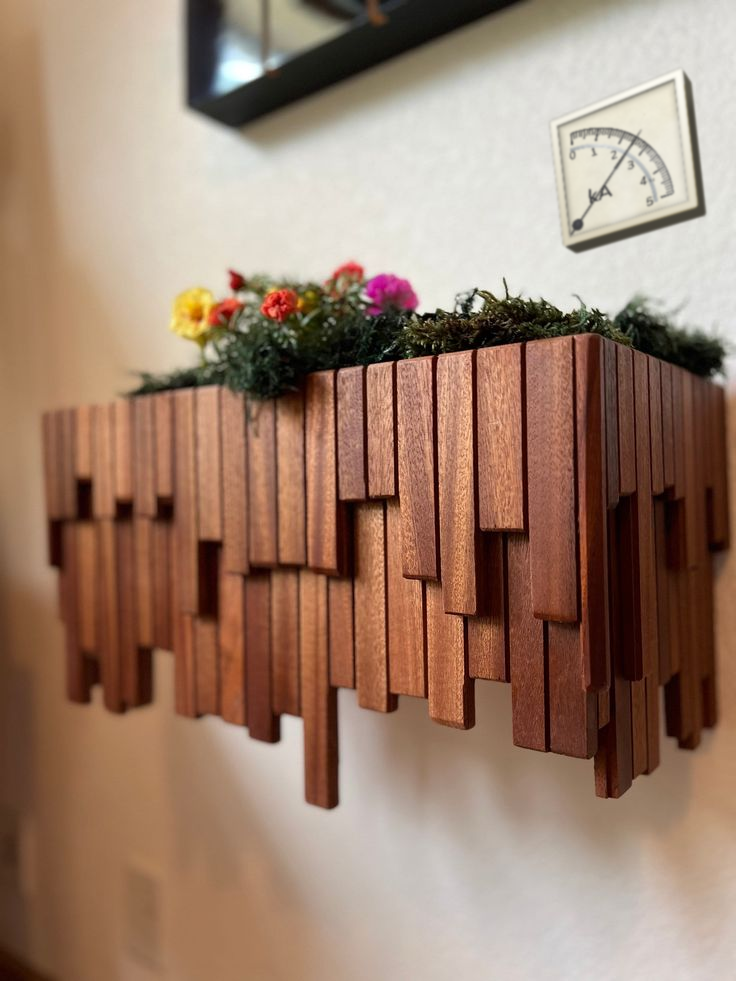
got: 2.5 kA
